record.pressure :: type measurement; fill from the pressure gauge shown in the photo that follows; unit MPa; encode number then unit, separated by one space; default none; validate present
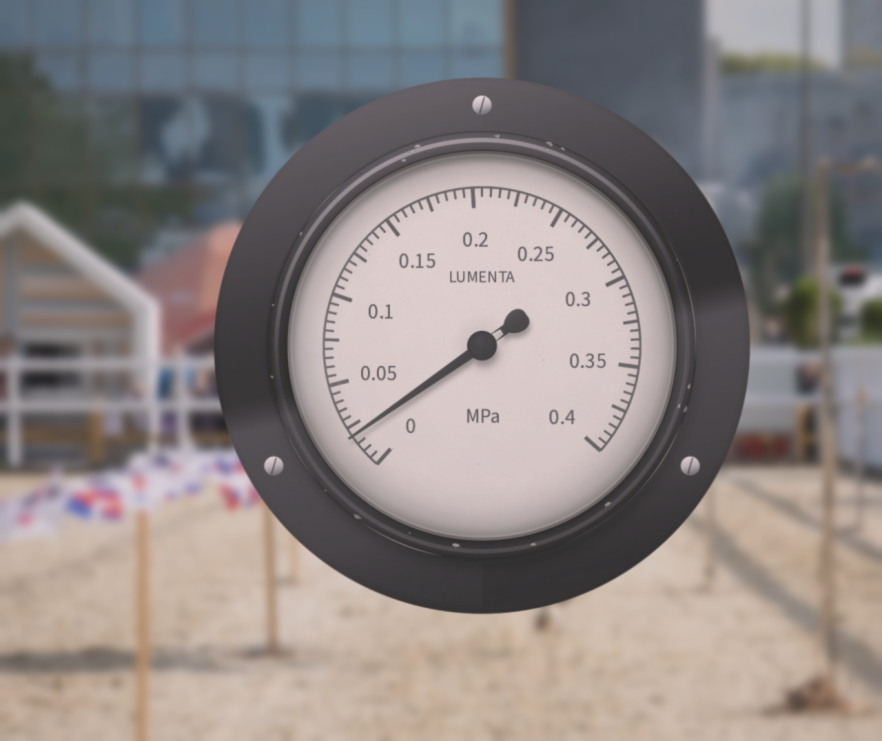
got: 0.02 MPa
